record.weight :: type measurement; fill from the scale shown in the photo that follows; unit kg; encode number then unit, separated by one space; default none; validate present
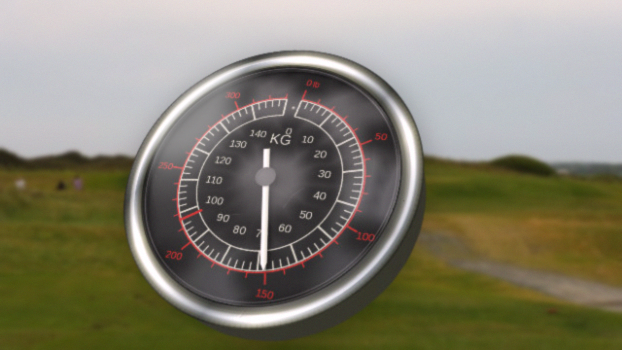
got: 68 kg
